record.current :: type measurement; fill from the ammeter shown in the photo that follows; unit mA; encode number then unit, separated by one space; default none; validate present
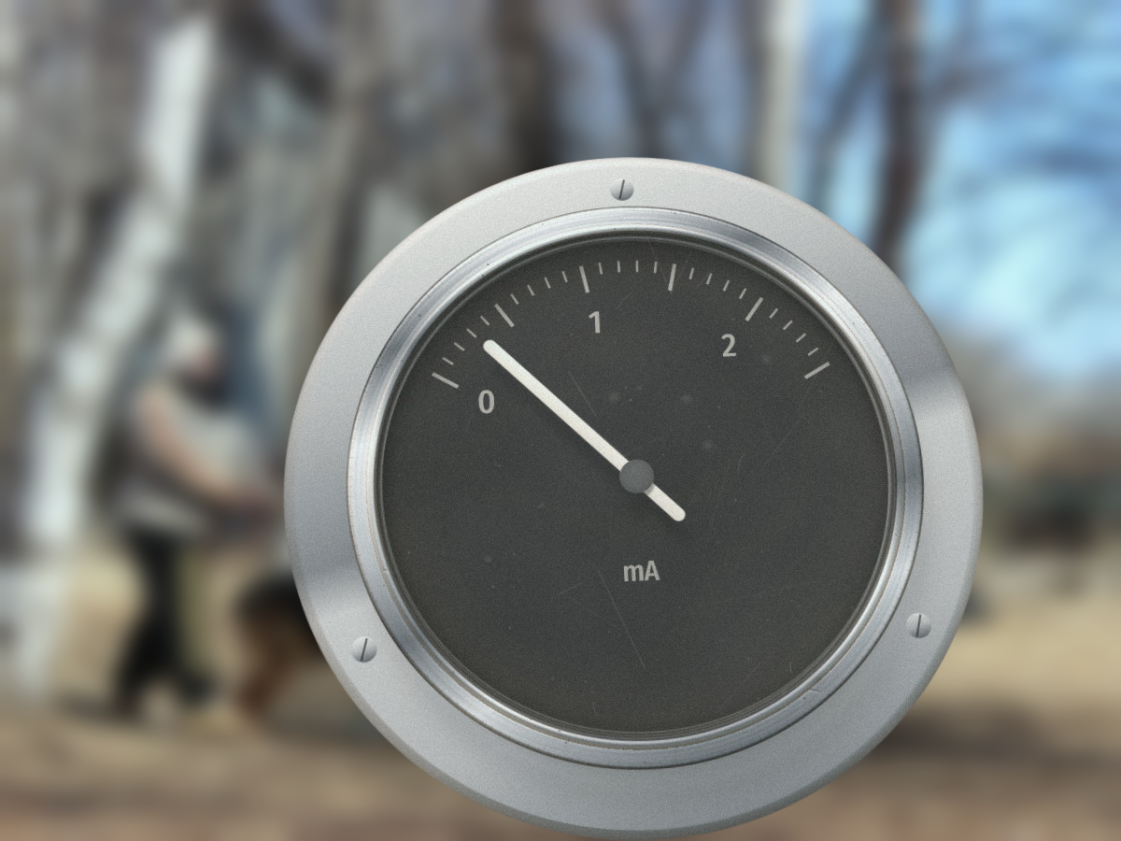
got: 0.3 mA
